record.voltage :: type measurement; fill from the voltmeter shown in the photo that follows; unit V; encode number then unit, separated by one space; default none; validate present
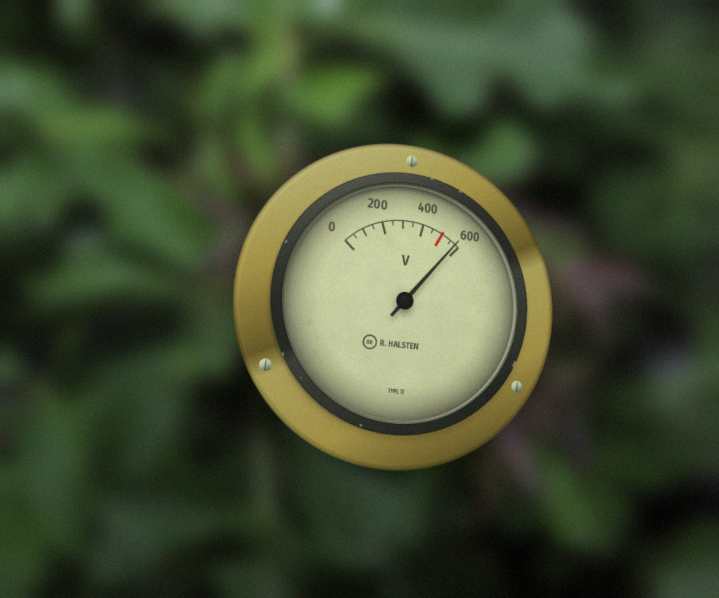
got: 575 V
